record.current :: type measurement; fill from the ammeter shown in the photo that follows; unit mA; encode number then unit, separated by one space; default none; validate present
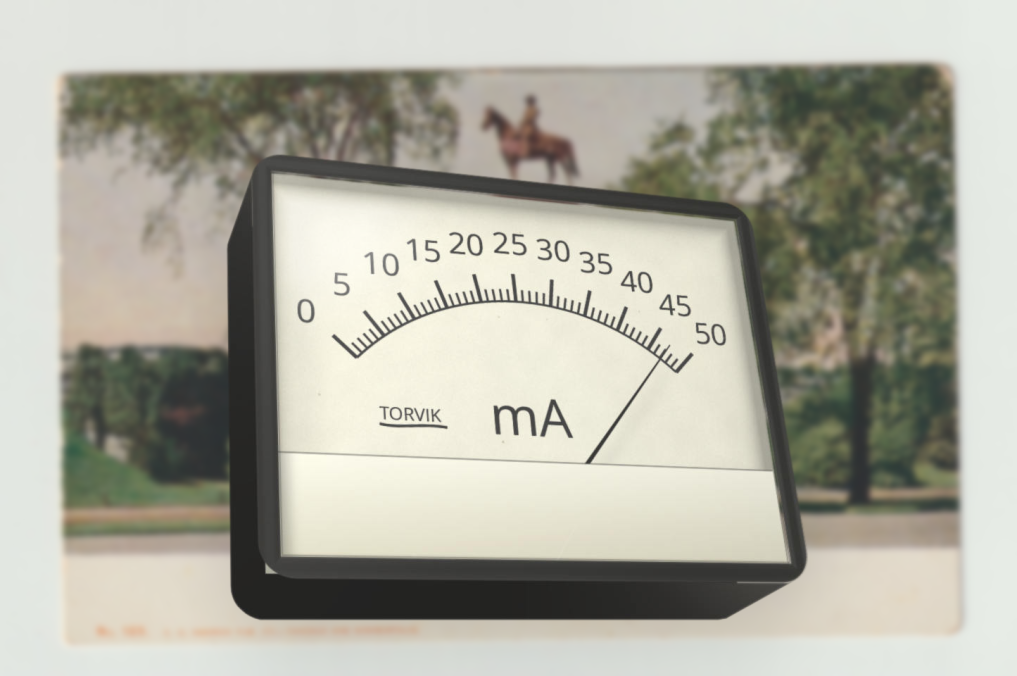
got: 47 mA
